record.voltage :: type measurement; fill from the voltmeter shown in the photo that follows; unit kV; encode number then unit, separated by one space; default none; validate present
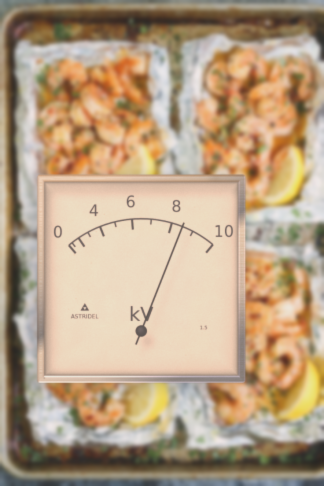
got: 8.5 kV
